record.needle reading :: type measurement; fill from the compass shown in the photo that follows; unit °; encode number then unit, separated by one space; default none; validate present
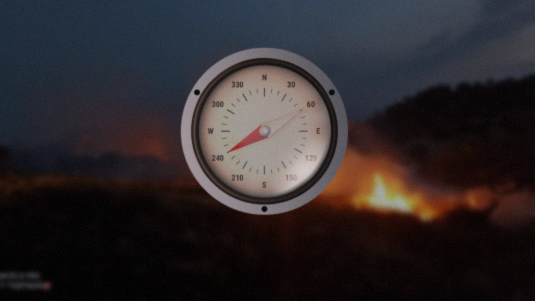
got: 240 °
